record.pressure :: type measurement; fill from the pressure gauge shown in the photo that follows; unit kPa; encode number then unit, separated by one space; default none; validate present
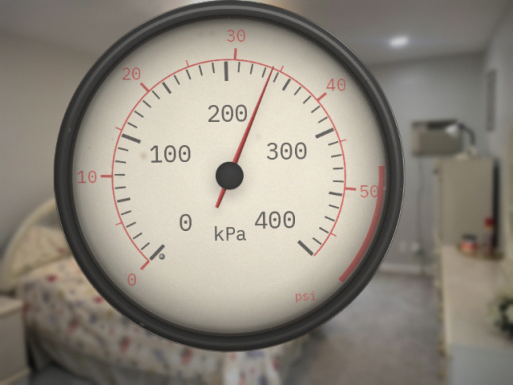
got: 235 kPa
